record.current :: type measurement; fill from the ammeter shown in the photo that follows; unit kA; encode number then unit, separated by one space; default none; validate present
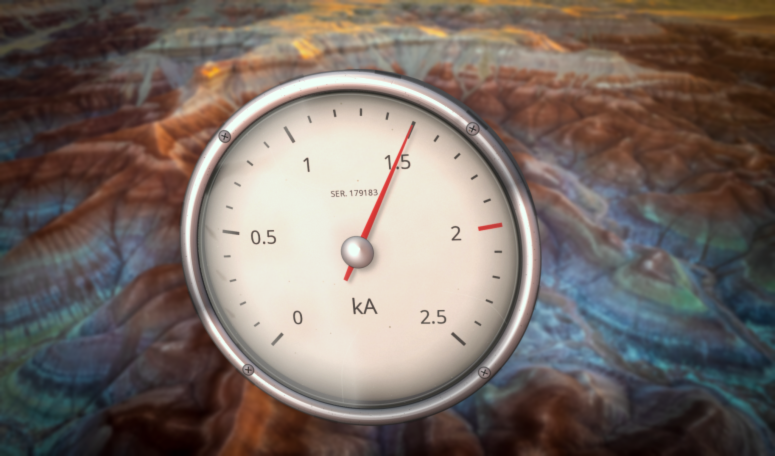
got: 1.5 kA
